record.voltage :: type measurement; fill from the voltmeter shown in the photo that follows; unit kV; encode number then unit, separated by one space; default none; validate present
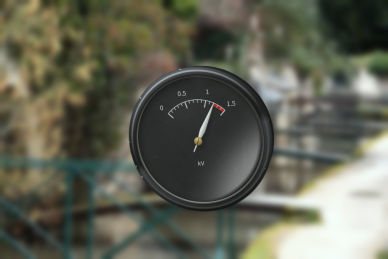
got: 1.2 kV
